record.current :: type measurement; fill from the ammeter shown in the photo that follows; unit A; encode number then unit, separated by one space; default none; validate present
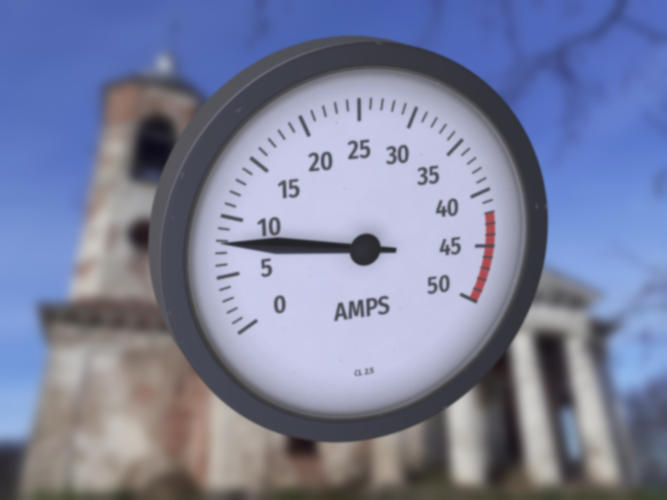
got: 8 A
